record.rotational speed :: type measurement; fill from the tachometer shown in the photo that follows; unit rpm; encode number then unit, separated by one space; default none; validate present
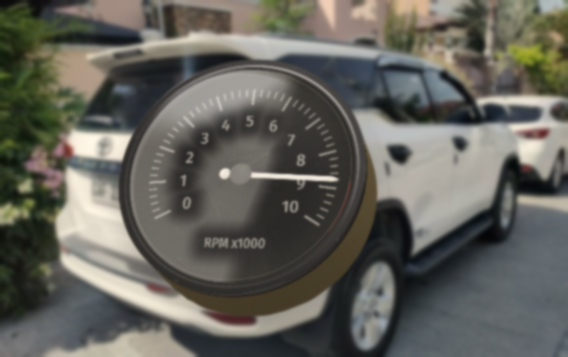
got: 8800 rpm
